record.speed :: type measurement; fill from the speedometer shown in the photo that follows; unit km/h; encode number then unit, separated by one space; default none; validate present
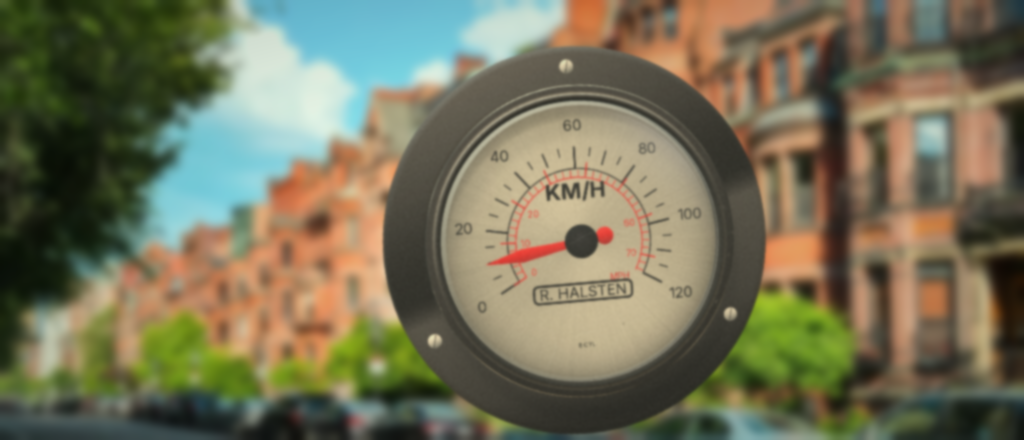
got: 10 km/h
